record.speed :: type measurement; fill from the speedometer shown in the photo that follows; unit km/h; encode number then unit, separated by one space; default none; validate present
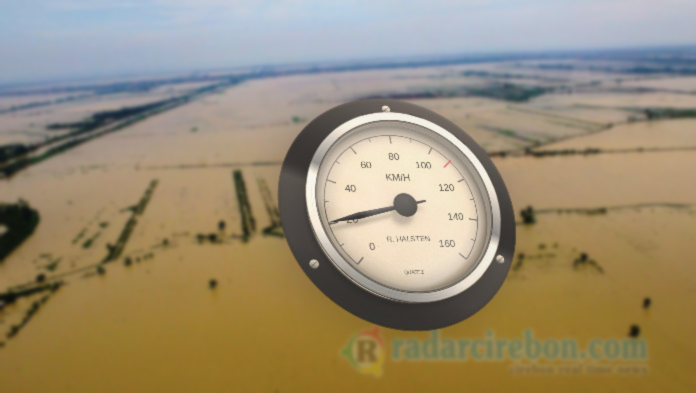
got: 20 km/h
